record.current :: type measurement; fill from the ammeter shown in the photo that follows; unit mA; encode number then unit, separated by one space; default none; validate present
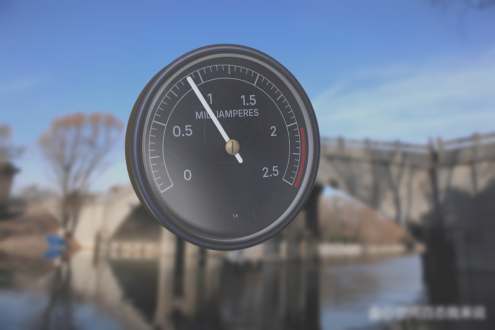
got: 0.9 mA
